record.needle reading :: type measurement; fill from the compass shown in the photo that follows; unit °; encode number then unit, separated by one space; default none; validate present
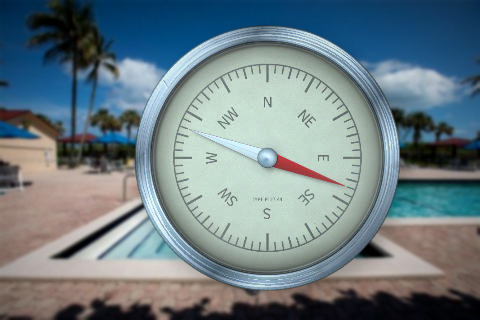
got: 110 °
